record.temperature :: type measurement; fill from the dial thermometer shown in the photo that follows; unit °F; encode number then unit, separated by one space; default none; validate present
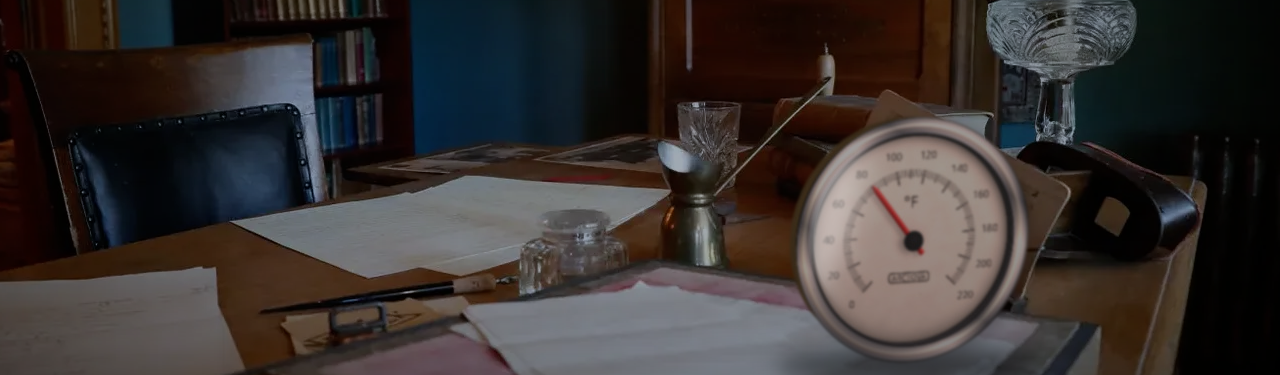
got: 80 °F
